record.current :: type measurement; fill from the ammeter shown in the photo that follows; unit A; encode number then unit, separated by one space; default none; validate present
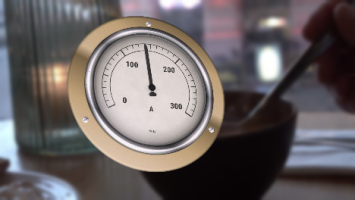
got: 140 A
